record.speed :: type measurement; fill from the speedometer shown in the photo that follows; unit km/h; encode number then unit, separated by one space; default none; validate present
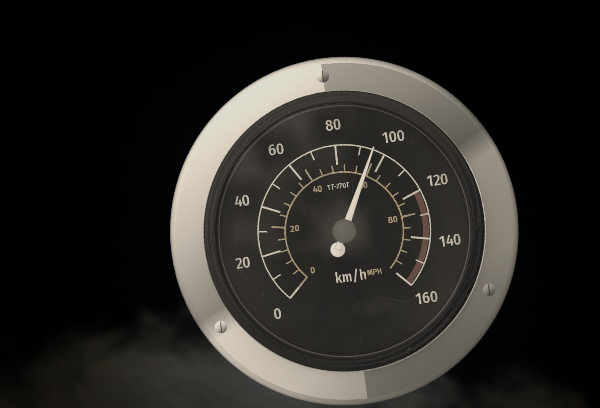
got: 95 km/h
